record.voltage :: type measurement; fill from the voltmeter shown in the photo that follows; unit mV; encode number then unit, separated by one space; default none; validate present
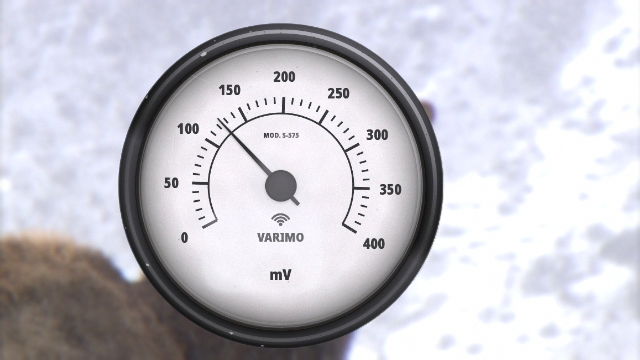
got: 125 mV
